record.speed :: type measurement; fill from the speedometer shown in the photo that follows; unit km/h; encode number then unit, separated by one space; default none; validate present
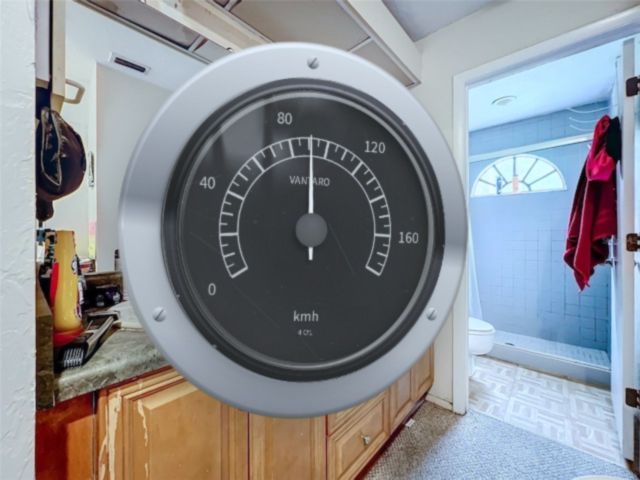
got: 90 km/h
